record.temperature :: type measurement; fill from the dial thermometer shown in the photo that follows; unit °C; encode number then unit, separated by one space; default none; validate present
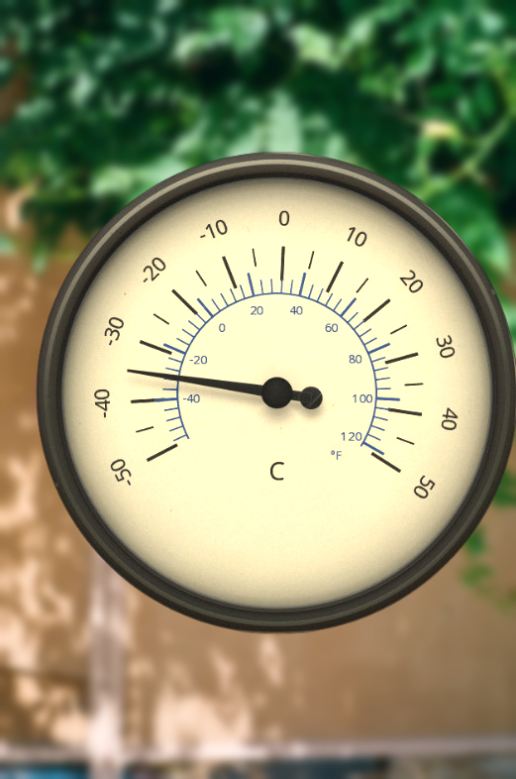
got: -35 °C
